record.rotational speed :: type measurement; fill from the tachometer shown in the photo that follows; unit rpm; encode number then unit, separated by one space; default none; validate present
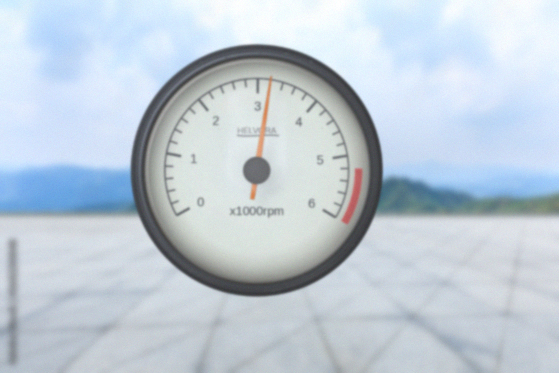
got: 3200 rpm
